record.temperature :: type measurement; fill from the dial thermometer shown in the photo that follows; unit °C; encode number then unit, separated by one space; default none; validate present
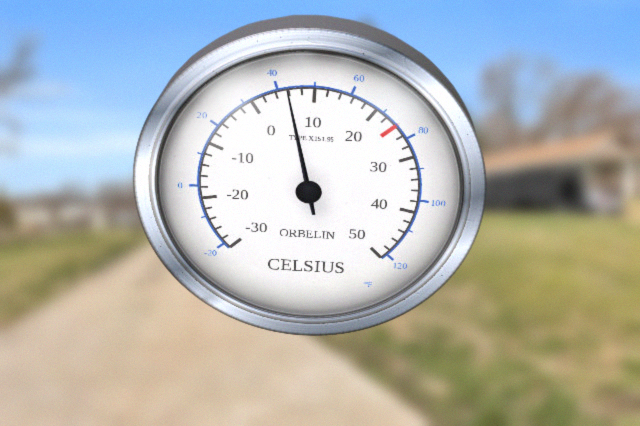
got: 6 °C
